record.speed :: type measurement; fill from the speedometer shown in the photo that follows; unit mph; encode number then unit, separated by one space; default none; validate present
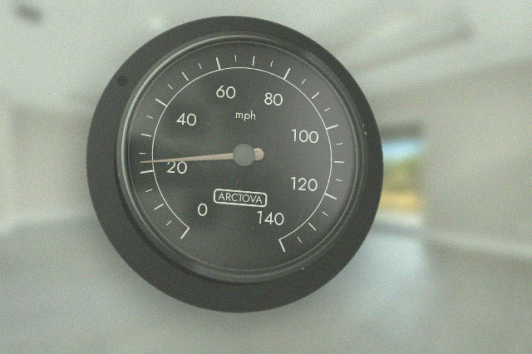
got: 22.5 mph
